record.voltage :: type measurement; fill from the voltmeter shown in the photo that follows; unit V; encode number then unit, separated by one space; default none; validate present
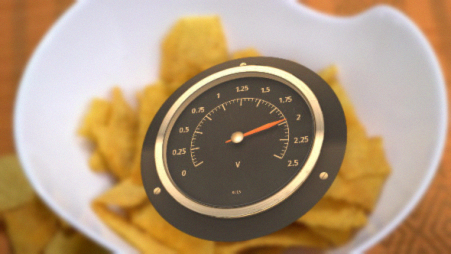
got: 2 V
